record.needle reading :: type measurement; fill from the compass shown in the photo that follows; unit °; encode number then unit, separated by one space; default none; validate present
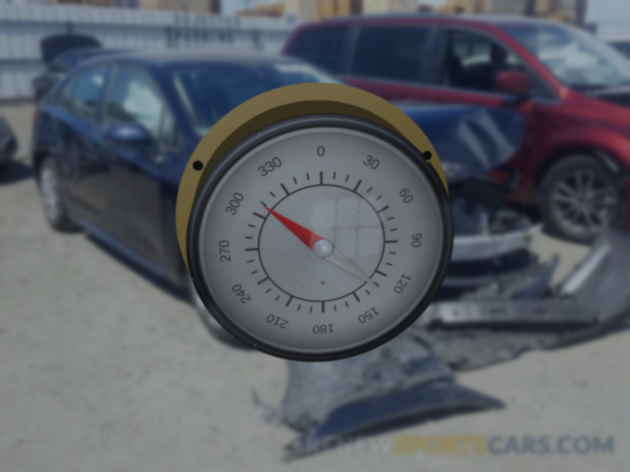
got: 310 °
